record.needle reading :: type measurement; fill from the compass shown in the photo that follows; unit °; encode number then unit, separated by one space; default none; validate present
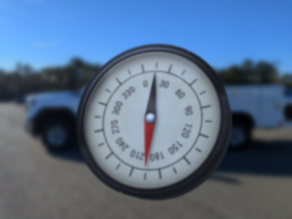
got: 195 °
